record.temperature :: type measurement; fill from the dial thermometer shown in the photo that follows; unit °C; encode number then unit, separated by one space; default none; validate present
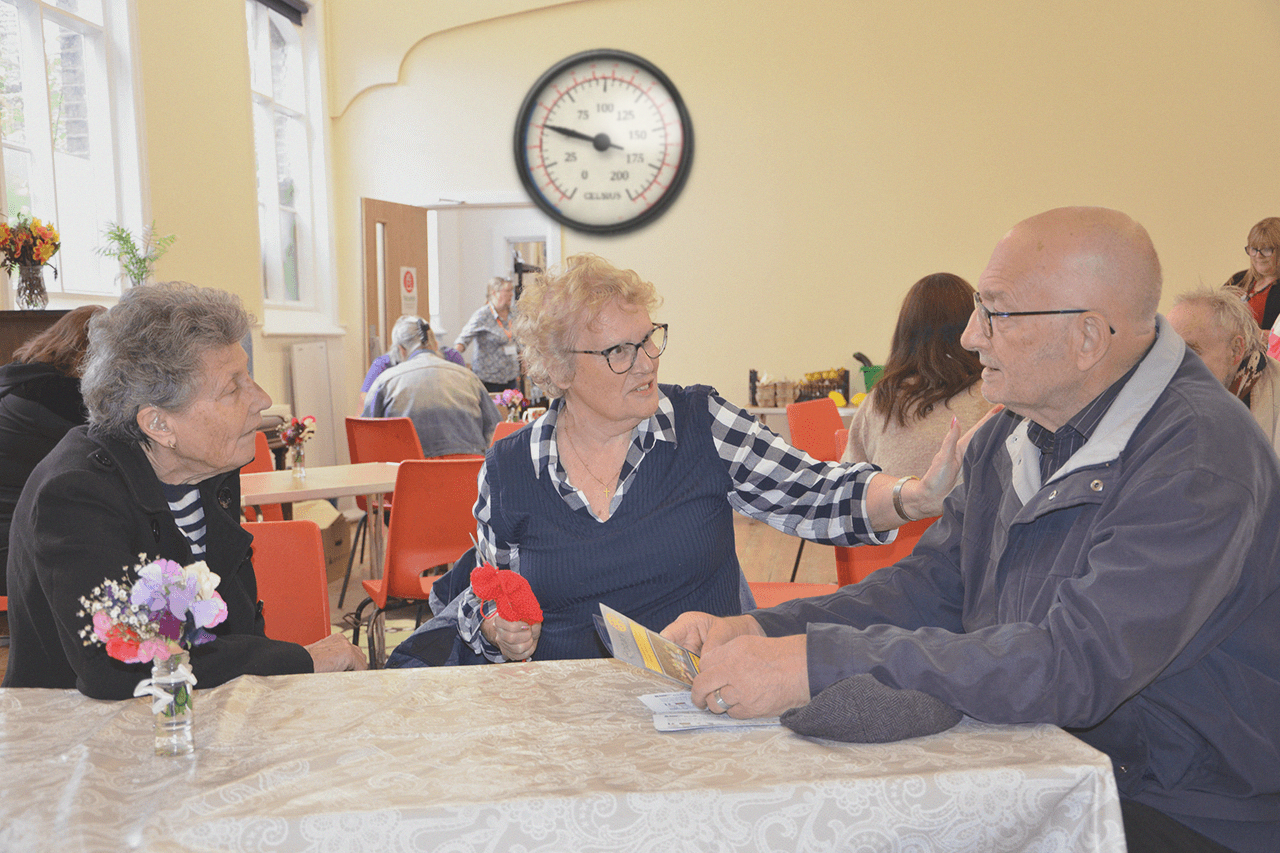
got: 50 °C
